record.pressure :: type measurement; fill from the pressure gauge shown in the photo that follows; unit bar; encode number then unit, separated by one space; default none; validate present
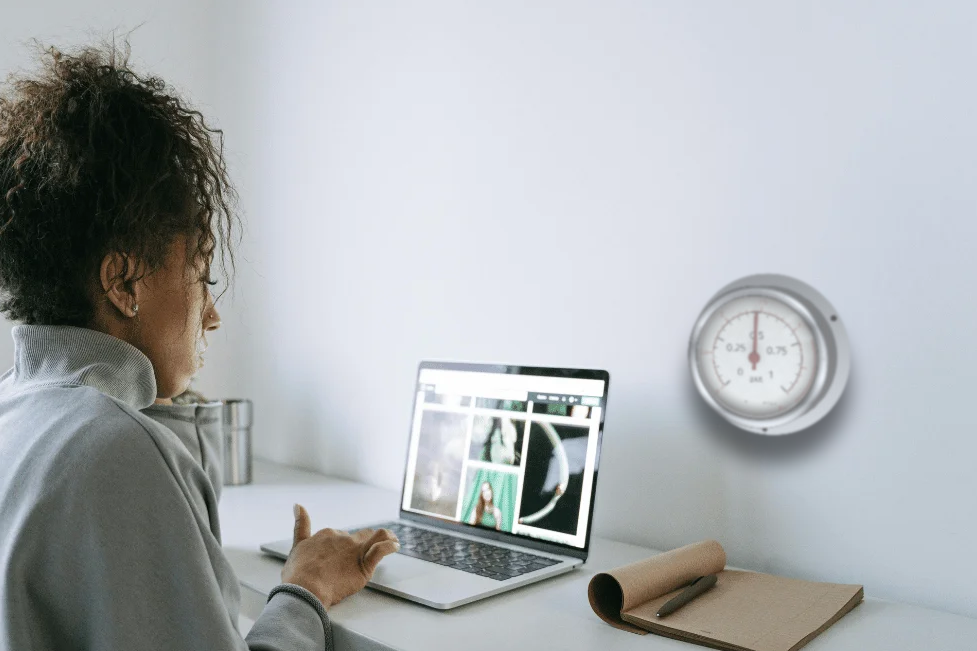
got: 0.5 bar
